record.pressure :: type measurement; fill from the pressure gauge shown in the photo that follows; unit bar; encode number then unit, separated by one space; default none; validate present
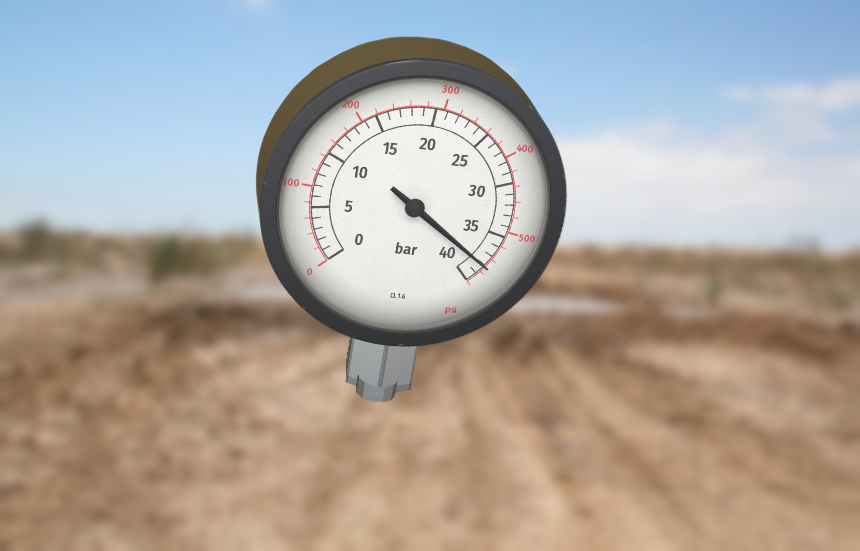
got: 38 bar
